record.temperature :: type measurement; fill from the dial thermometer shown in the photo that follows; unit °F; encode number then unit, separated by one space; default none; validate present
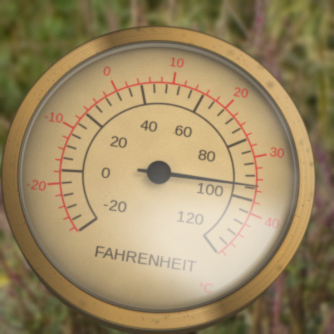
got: 96 °F
